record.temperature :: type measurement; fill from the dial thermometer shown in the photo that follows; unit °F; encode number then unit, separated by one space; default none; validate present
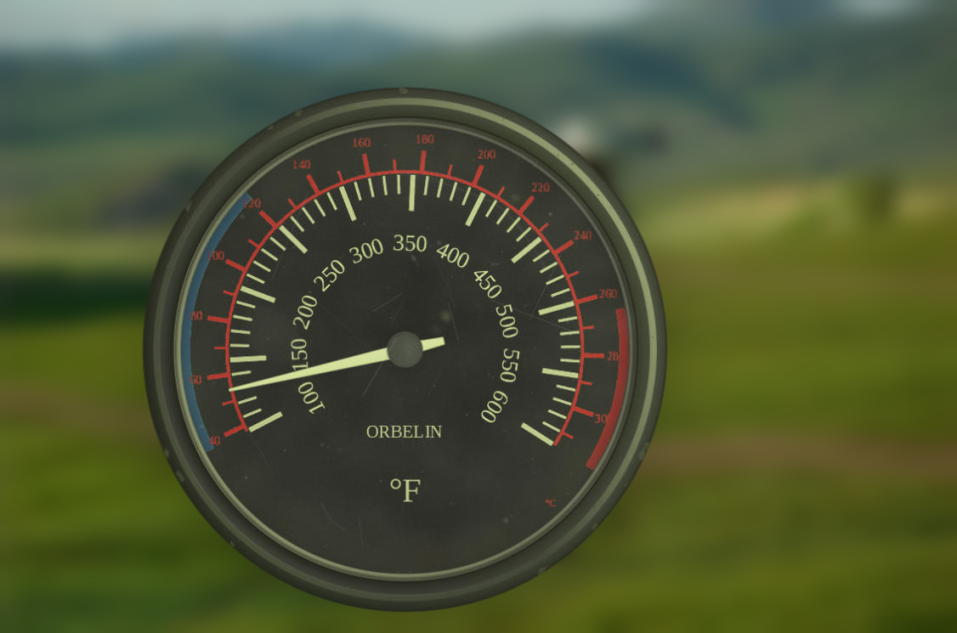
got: 130 °F
